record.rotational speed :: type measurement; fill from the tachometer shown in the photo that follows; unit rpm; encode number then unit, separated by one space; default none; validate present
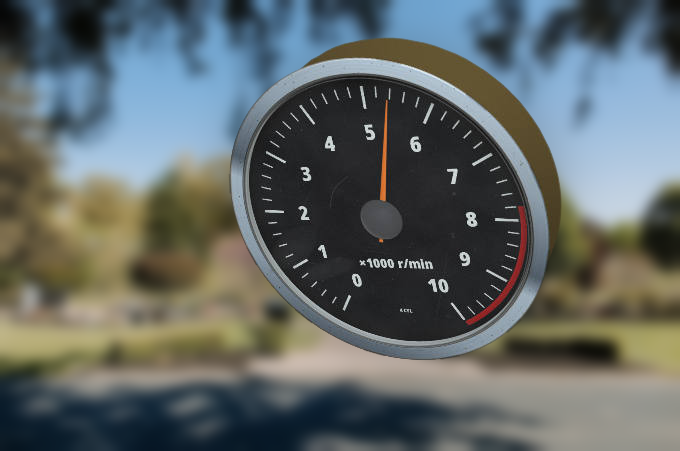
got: 5400 rpm
